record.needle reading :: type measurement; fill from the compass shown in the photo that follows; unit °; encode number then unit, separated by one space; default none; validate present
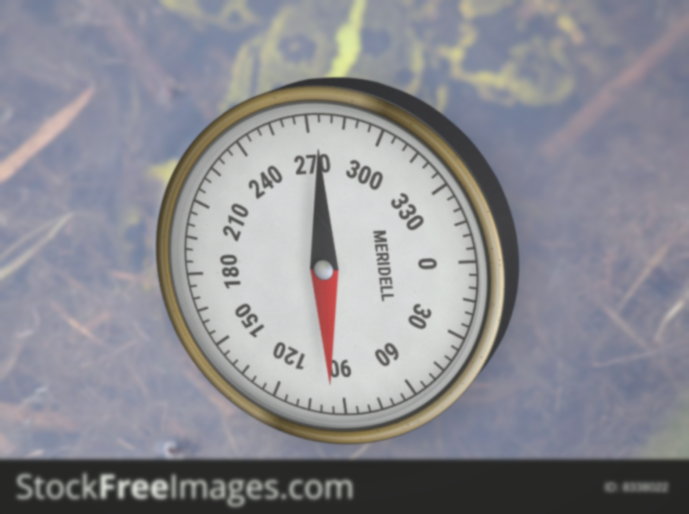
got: 95 °
